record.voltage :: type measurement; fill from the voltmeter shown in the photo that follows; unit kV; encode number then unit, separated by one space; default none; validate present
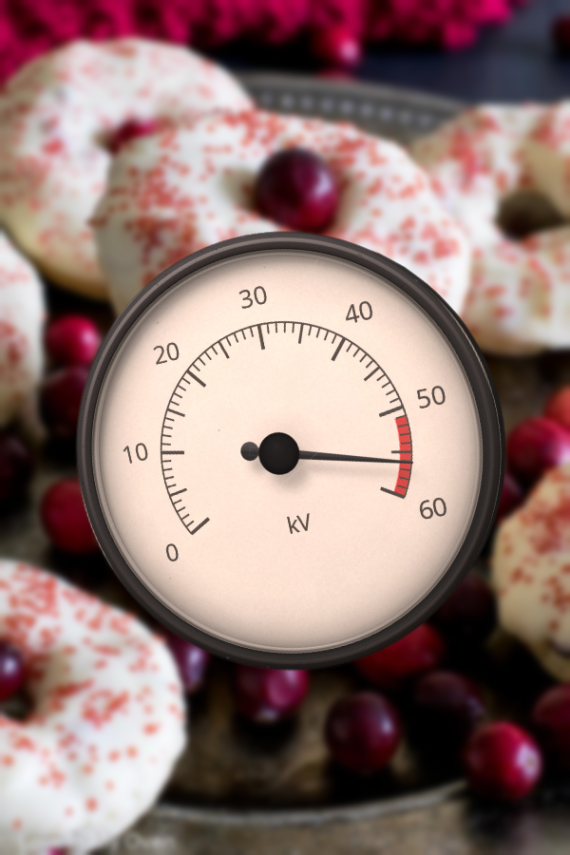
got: 56 kV
